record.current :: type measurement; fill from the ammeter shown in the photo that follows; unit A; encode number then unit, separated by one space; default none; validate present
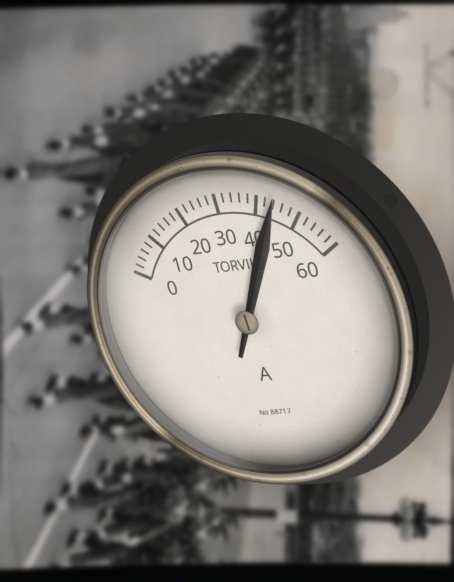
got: 44 A
